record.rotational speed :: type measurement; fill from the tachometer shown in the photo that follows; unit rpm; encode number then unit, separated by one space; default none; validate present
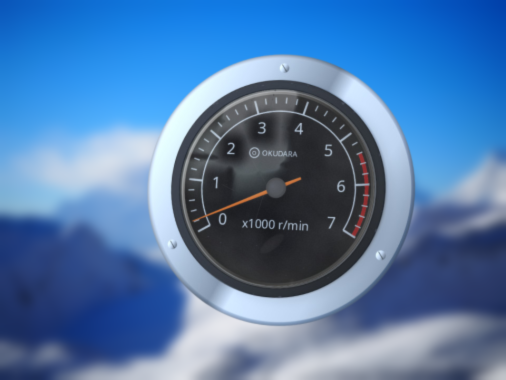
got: 200 rpm
